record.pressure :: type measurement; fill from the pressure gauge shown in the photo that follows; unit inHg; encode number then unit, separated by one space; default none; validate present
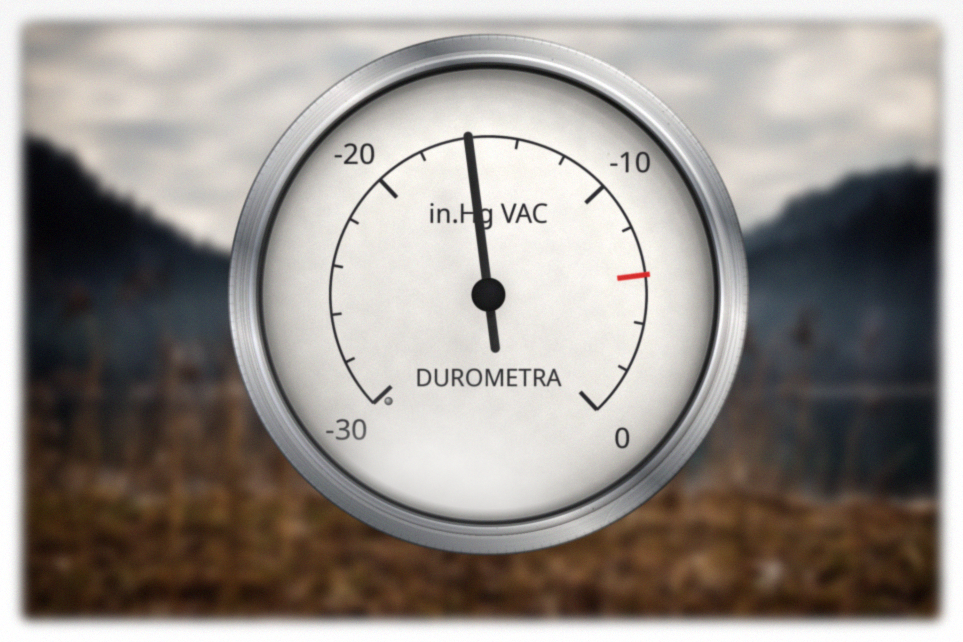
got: -16 inHg
